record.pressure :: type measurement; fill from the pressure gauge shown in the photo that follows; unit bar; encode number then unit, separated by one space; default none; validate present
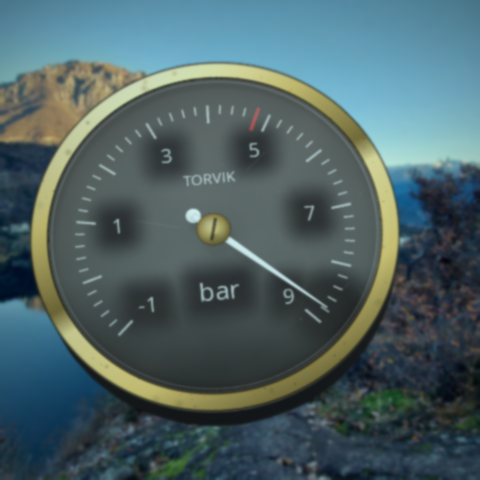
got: 8.8 bar
